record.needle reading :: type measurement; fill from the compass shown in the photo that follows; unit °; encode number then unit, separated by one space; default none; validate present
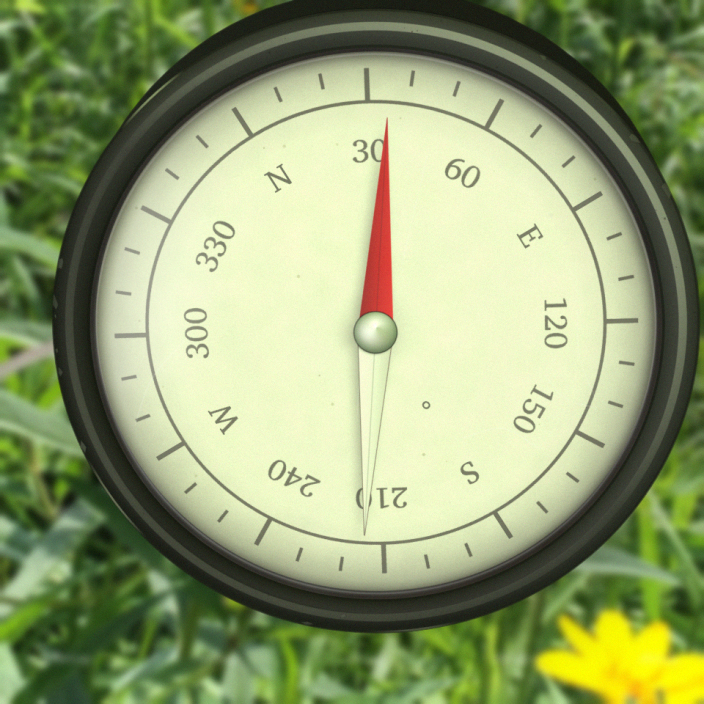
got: 35 °
